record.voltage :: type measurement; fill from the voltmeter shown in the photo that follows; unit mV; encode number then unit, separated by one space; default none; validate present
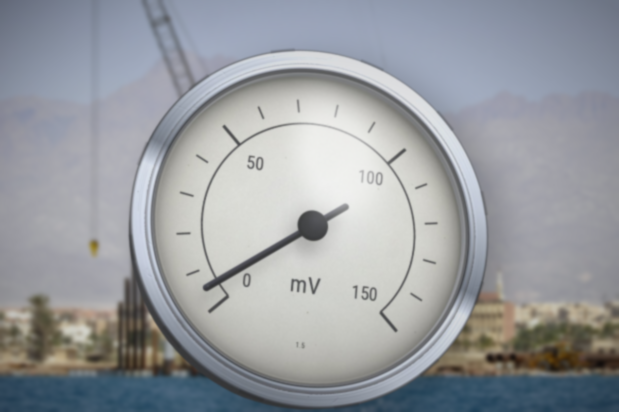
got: 5 mV
